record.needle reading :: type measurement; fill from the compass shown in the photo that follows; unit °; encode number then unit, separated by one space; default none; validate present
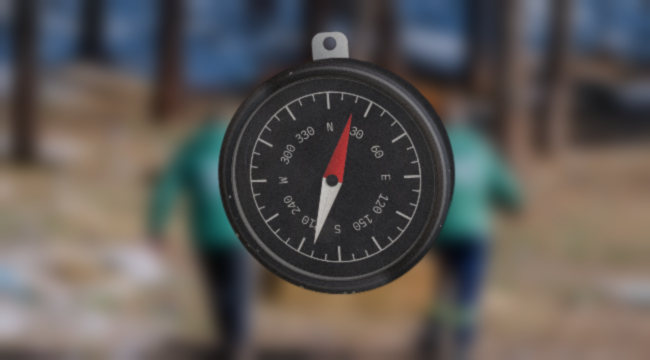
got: 20 °
